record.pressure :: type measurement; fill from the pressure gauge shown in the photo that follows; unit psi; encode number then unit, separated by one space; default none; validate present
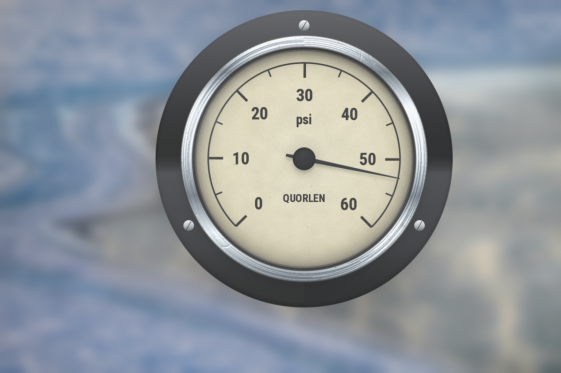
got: 52.5 psi
